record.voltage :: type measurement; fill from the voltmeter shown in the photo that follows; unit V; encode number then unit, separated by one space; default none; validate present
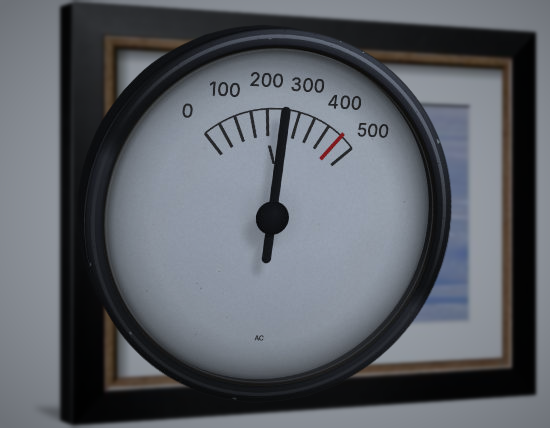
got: 250 V
